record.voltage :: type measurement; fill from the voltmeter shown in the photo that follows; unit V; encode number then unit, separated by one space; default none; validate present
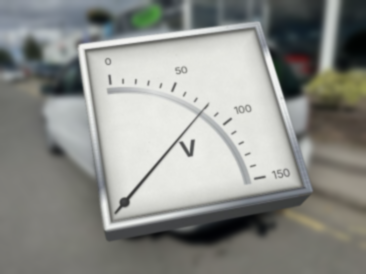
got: 80 V
